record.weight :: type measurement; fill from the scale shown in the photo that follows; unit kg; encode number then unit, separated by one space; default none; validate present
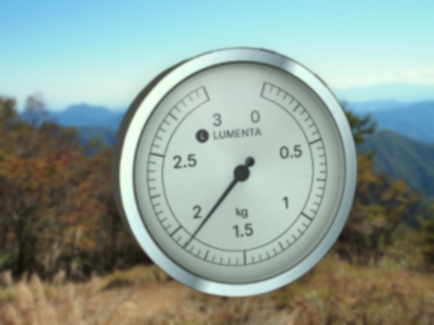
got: 1.9 kg
